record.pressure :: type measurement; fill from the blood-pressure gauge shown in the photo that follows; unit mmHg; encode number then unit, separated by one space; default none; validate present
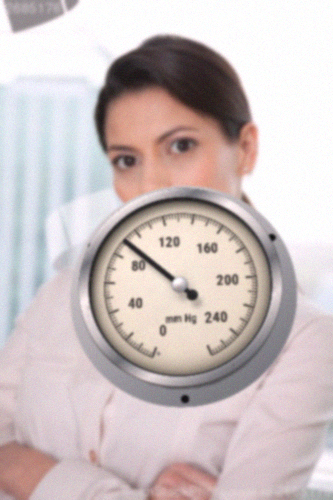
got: 90 mmHg
